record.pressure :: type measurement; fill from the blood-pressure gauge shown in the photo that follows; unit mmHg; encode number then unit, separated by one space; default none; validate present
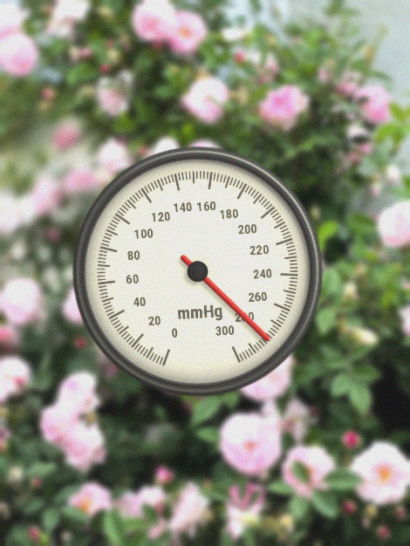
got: 280 mmHg
